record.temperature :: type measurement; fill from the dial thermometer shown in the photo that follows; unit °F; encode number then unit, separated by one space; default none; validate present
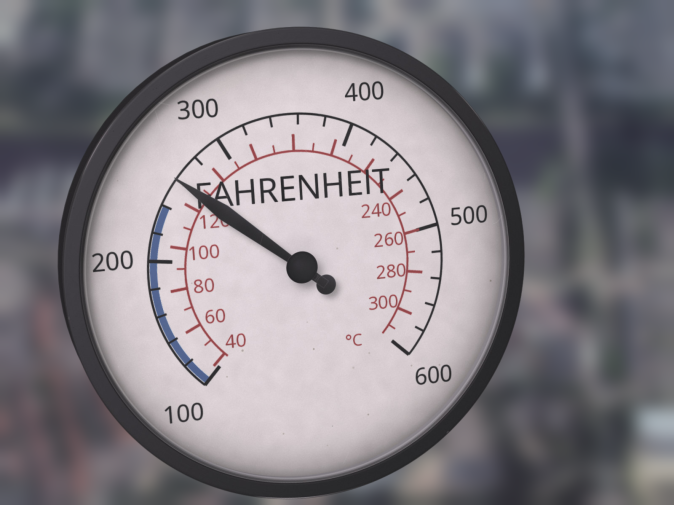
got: 260 °F
